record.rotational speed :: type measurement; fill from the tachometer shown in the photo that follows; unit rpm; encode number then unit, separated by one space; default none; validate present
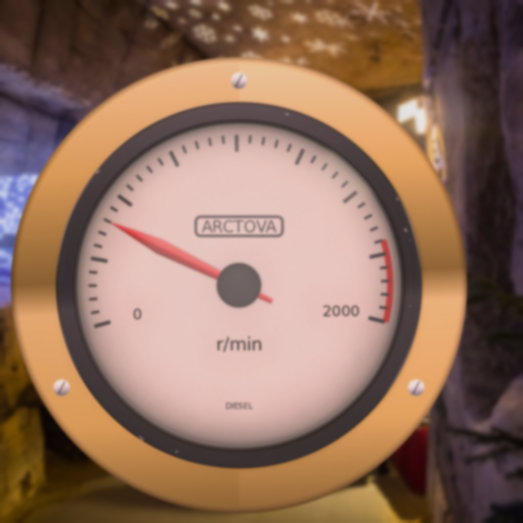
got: 400 rpm
